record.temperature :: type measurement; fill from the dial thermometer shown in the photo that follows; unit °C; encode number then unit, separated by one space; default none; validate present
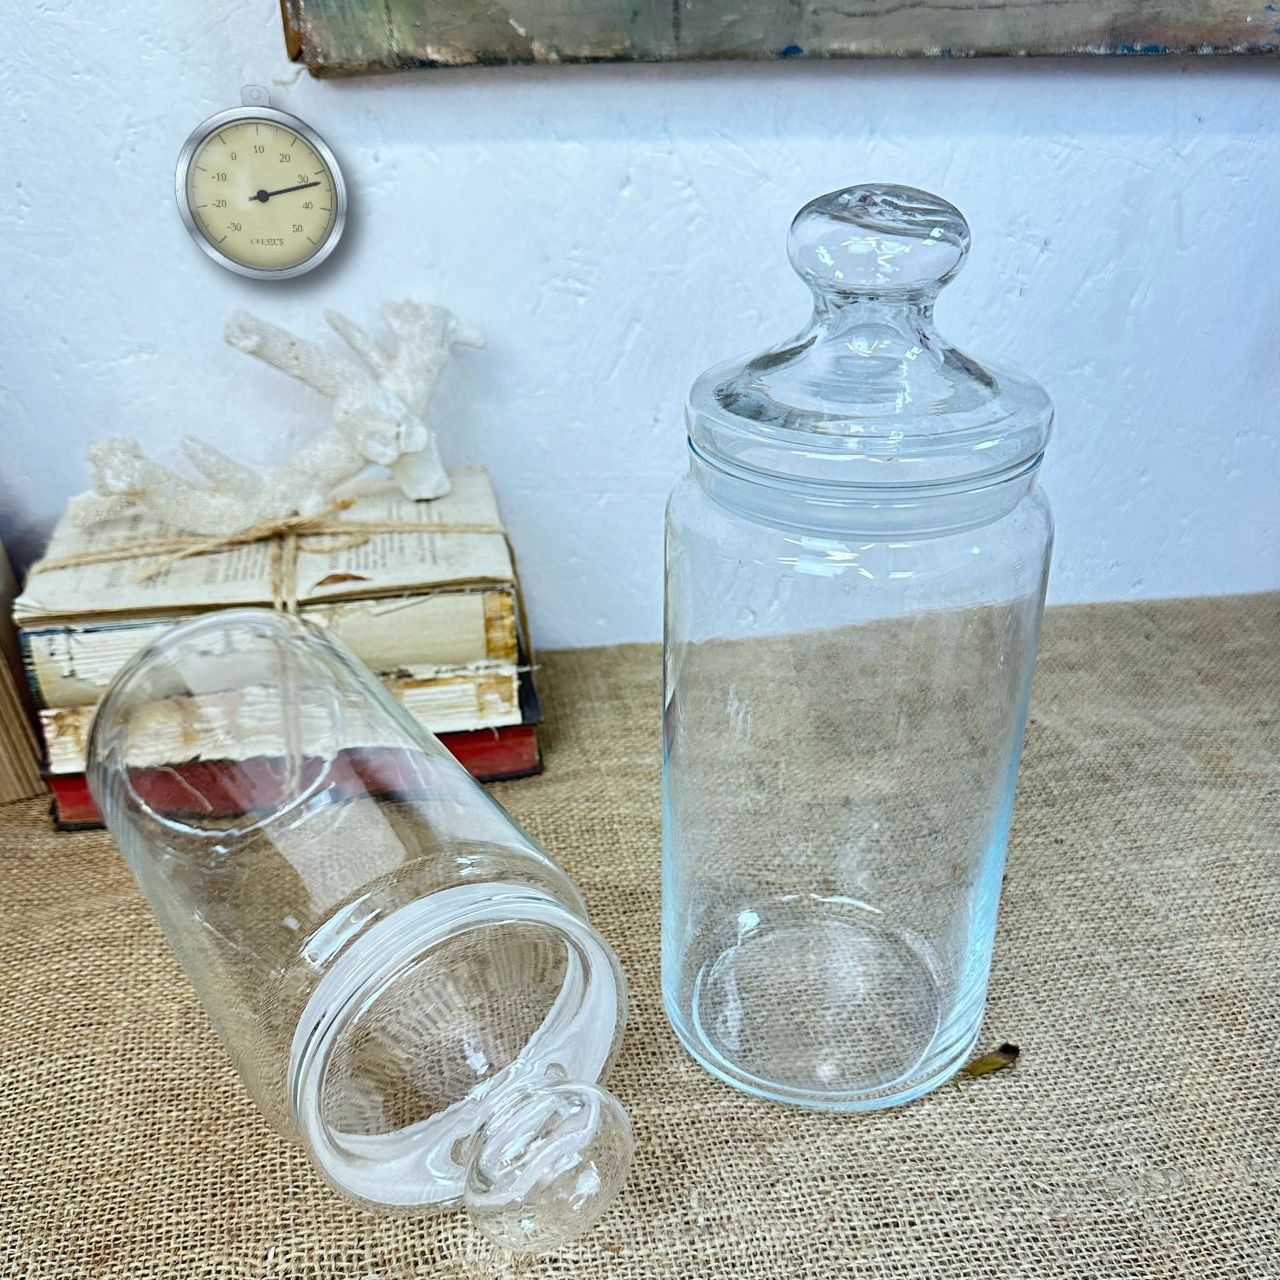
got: 32.5 °C
